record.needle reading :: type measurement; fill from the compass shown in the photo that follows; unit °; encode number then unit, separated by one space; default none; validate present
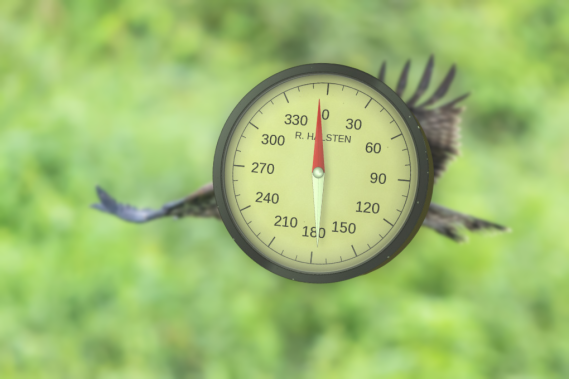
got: 355 °
